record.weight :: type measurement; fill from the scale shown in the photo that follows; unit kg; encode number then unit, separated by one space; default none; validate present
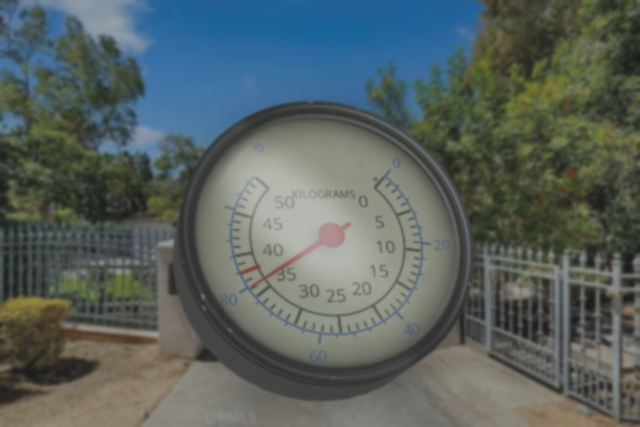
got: 36 kg
